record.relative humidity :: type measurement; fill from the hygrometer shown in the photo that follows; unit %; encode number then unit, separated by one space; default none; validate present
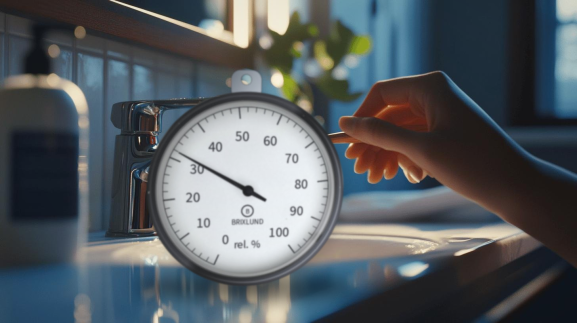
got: 32 %
